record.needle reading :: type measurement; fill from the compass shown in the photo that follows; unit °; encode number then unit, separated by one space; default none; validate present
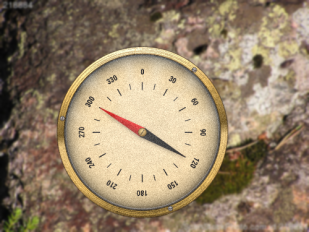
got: 300 °
